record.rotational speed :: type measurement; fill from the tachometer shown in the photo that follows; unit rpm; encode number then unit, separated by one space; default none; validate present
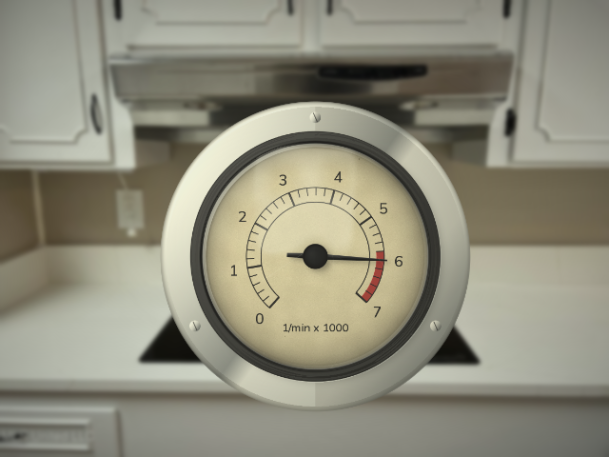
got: 6000 rpm
